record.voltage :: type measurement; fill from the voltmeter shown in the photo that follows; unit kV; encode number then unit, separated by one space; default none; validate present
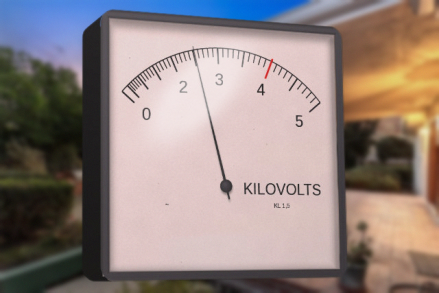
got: 2.5 kV
